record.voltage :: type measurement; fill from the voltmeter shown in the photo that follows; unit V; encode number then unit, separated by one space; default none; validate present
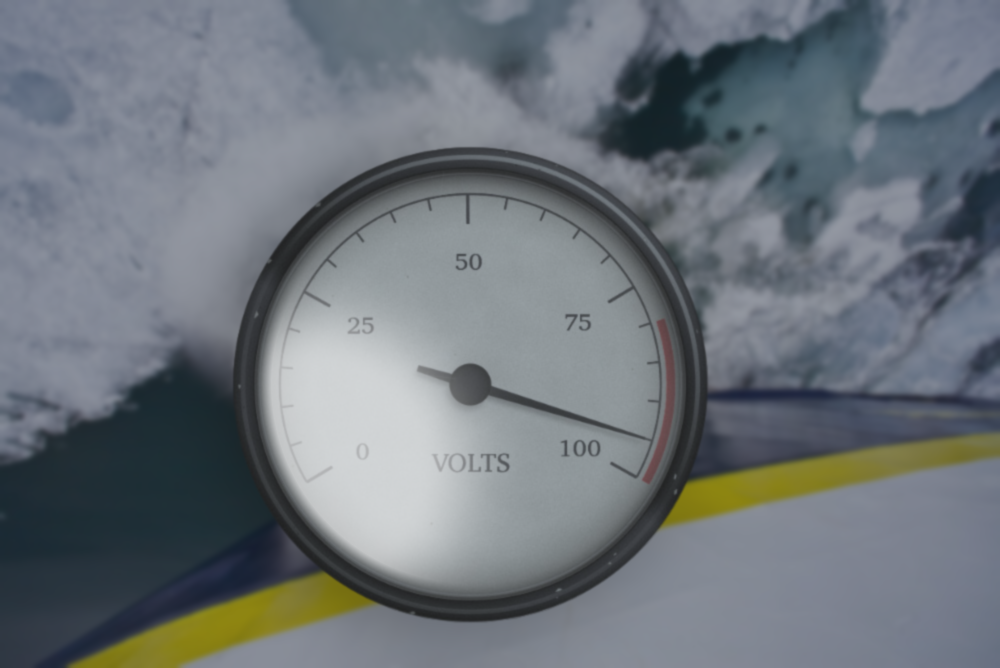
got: 95 V
